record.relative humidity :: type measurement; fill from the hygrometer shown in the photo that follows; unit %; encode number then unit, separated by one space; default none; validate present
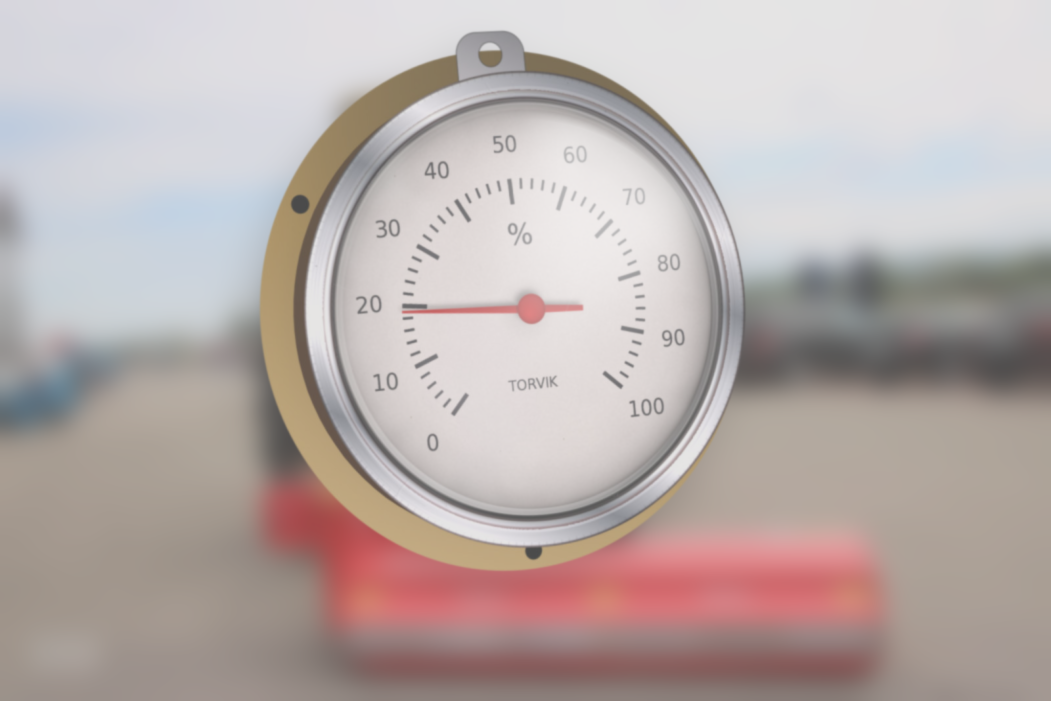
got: 19 %
